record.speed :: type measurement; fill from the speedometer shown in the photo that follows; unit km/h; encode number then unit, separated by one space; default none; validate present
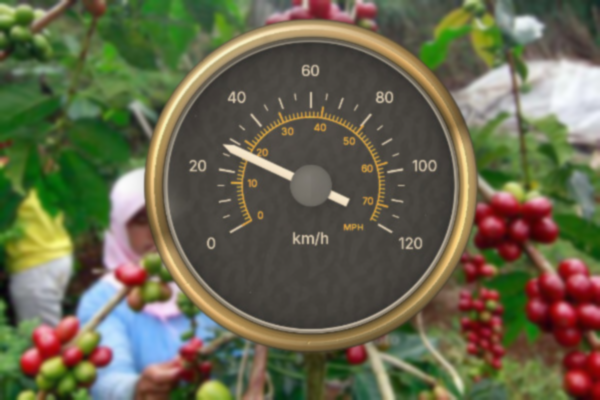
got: 27.5 km/h
